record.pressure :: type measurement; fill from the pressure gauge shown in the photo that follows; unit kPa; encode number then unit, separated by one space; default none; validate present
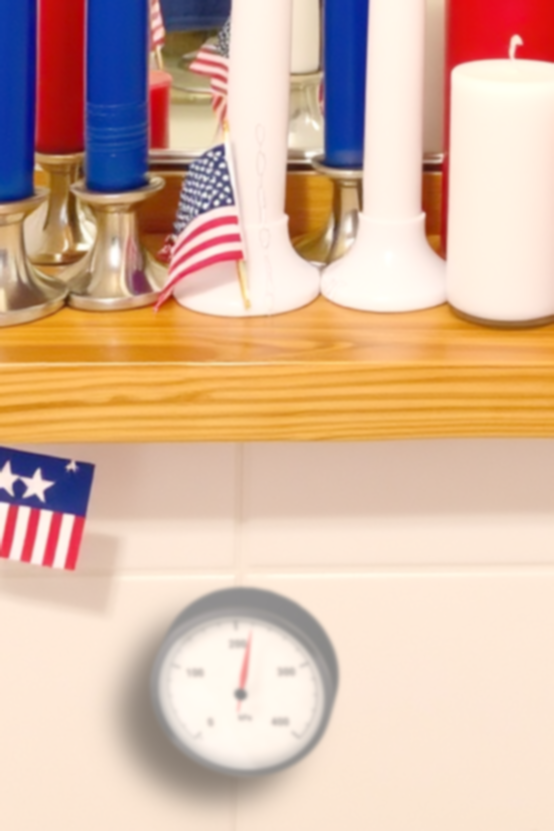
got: 220 kPa
